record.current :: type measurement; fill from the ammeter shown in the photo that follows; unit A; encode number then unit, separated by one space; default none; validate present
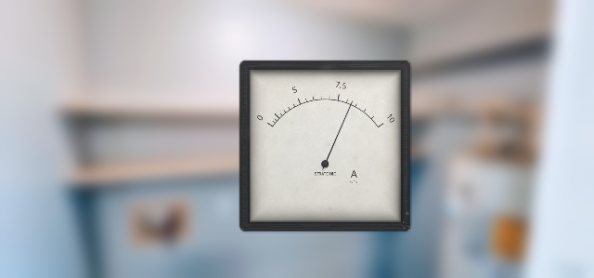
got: 8.25 A
